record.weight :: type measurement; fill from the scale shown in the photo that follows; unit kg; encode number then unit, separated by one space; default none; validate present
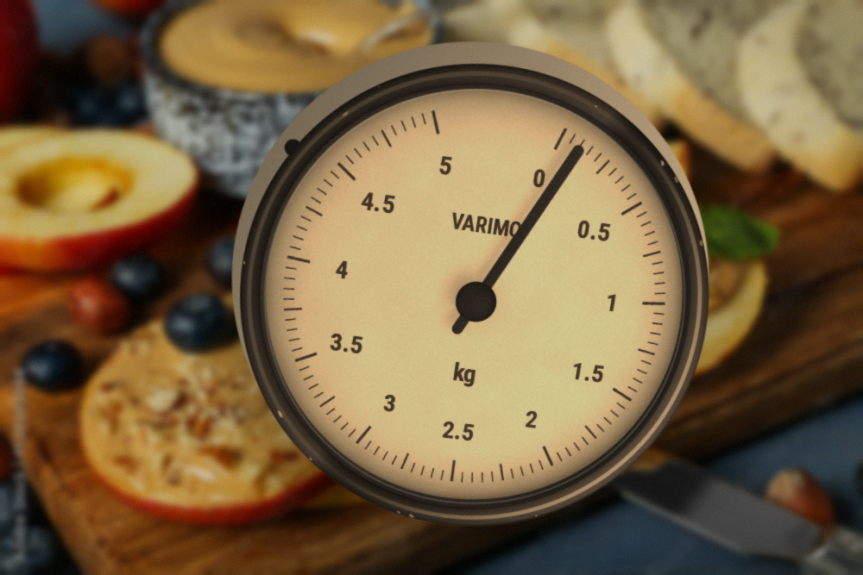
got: 0.1 kg
